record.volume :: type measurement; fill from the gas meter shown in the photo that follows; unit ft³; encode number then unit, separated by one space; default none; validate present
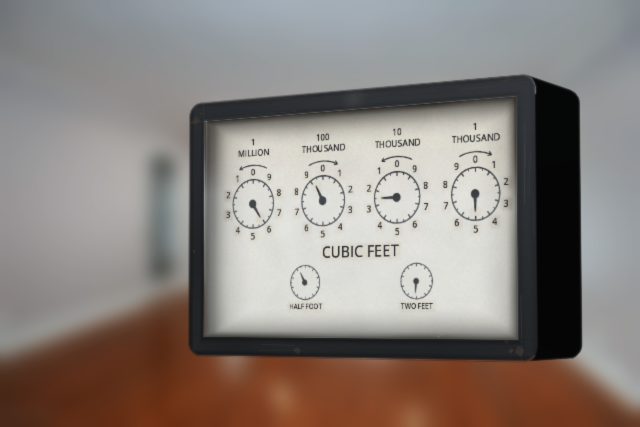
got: 592500 ft³
